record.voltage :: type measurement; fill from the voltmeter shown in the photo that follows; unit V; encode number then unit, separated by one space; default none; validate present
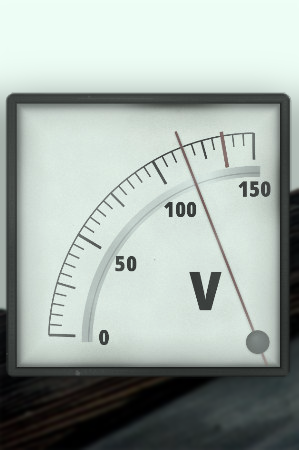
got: 115 V
